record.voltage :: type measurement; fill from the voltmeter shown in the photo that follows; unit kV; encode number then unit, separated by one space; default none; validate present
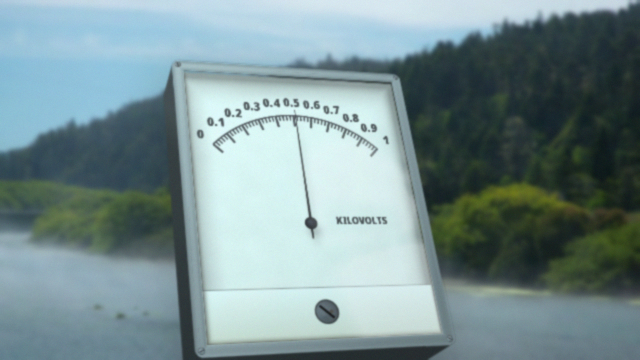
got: 0.5 kV
